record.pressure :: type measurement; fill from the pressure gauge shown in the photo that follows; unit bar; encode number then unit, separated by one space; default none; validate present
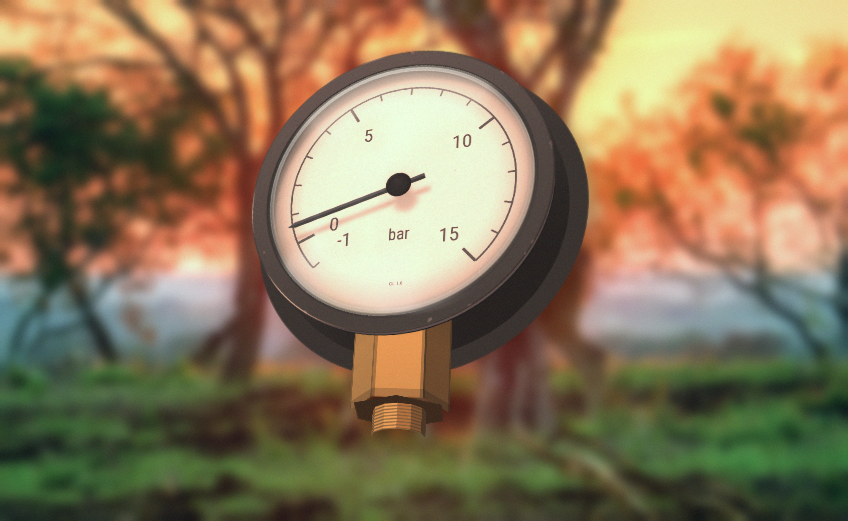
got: 0.5 bar
